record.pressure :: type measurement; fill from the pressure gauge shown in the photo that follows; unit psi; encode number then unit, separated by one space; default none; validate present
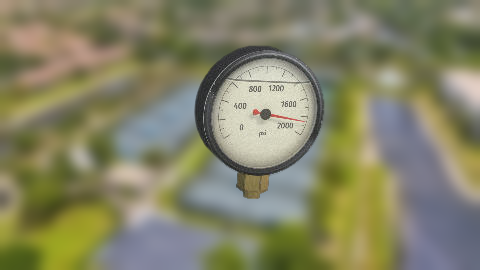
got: 1850 psi
